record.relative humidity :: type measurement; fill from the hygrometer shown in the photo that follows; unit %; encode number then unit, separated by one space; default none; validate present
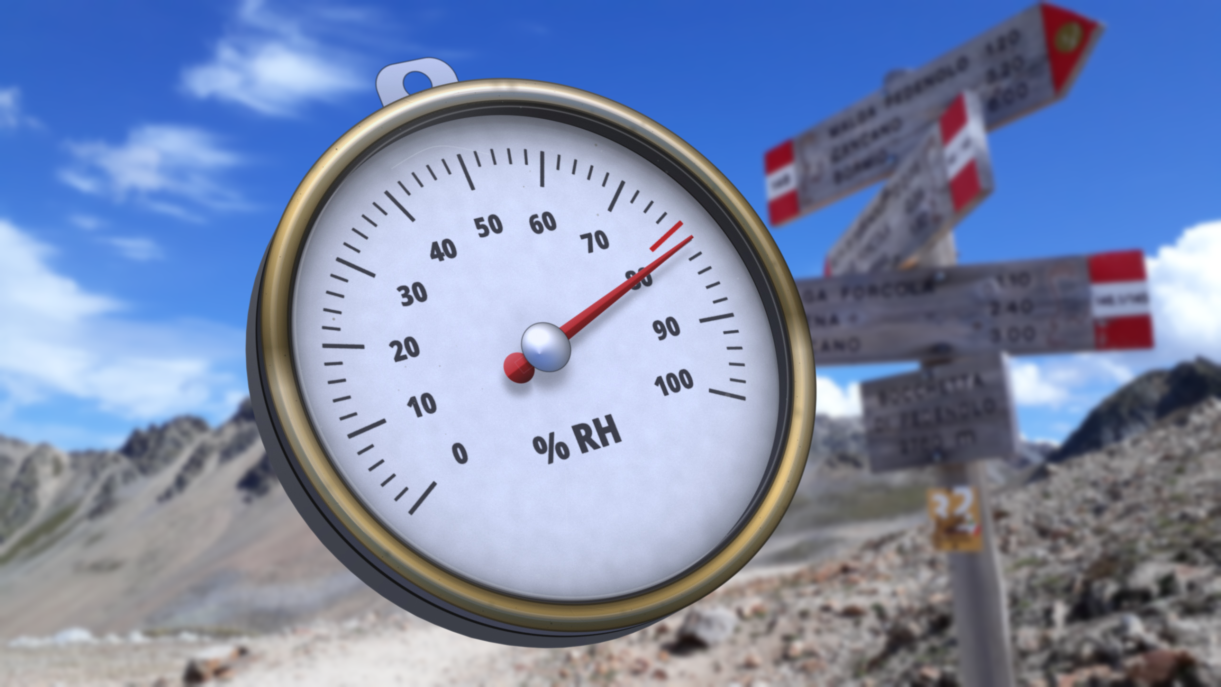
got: 80 %
